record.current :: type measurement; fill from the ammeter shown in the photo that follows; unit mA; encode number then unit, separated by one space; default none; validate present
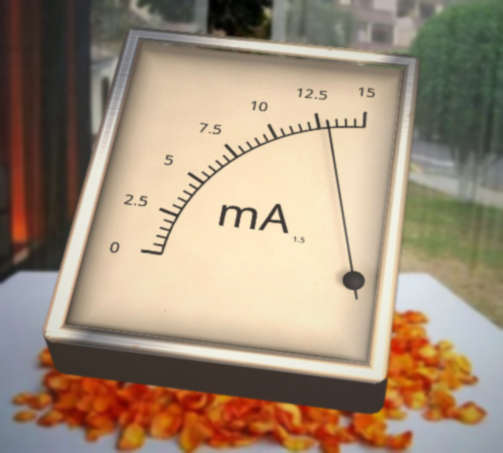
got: 13 mA
